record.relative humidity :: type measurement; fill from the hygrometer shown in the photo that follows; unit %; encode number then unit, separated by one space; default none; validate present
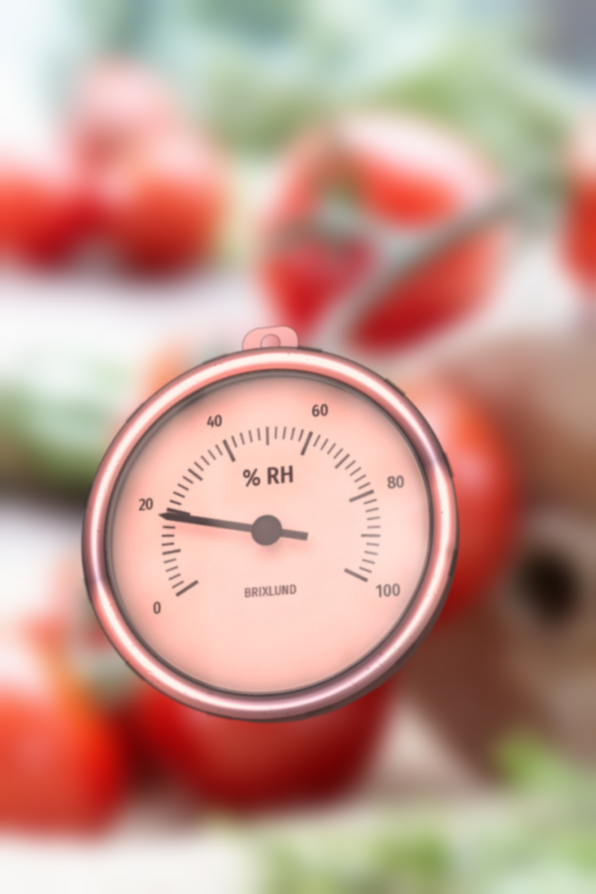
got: 18 %
